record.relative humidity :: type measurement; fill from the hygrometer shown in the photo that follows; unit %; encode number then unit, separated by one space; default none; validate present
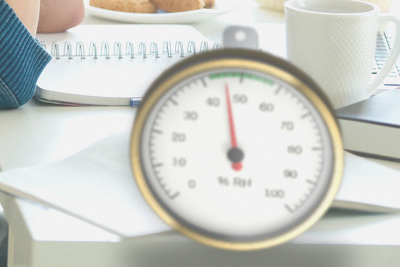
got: 46 %
